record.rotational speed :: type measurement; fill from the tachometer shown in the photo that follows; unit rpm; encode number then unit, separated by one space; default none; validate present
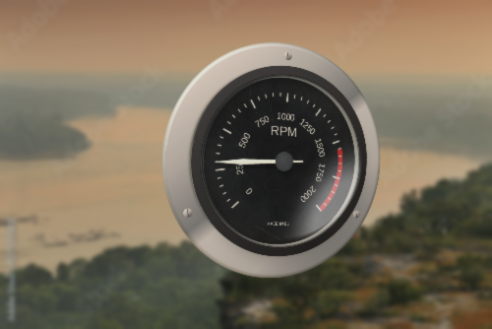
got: 300 rpm
